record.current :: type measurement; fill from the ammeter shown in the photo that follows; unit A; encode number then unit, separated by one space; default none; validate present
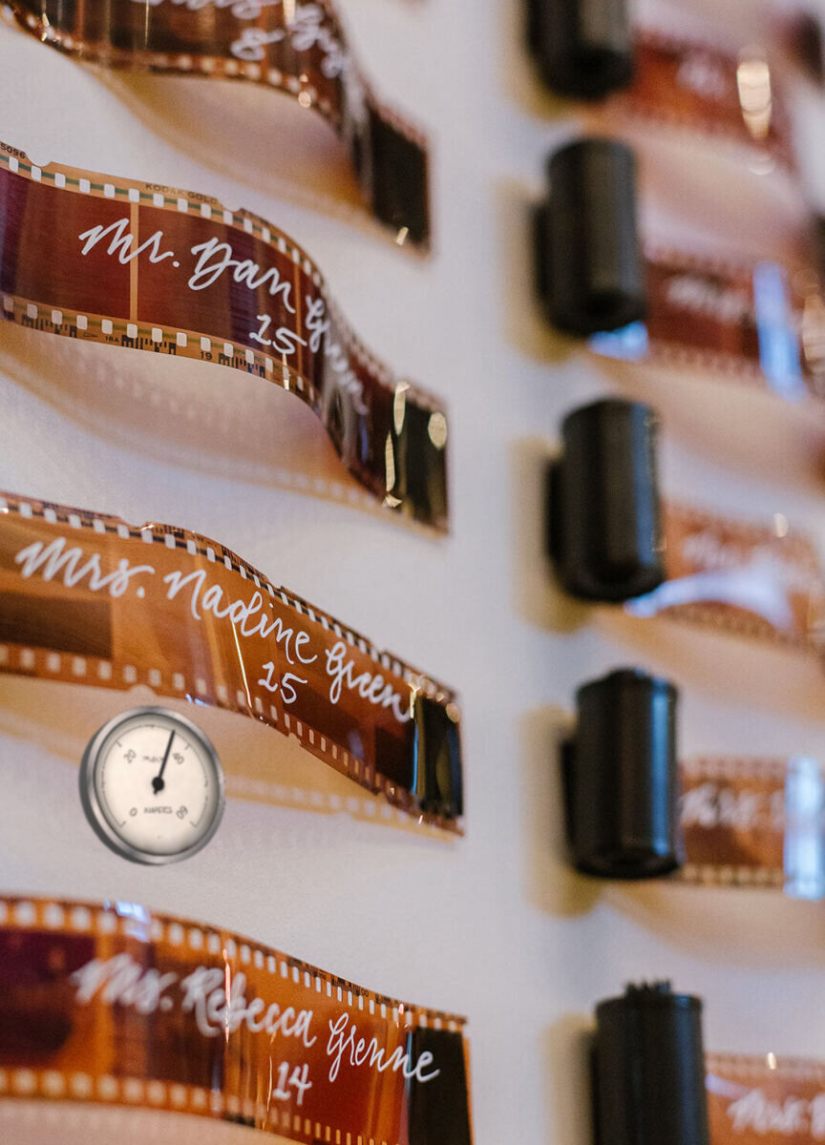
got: 35 A
